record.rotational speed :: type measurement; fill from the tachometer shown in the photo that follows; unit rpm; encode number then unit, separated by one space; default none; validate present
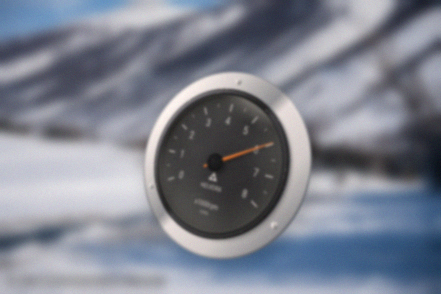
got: 6000 rpm
